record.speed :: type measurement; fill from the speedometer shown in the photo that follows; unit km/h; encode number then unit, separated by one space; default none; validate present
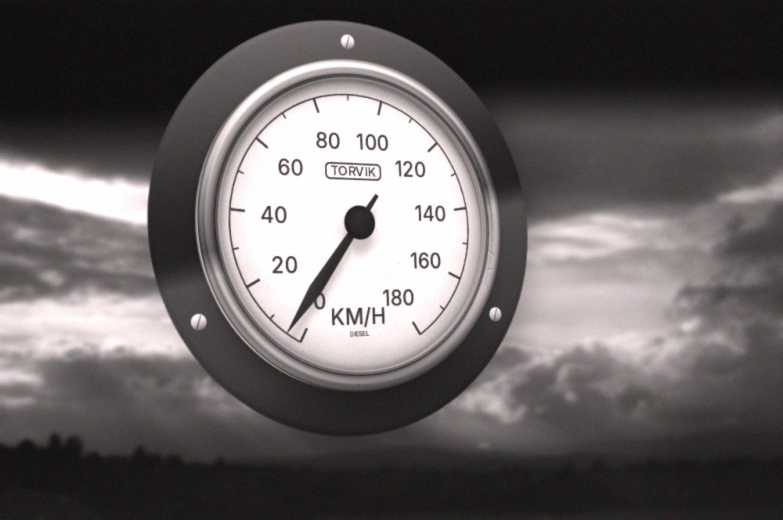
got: 5 km/h
